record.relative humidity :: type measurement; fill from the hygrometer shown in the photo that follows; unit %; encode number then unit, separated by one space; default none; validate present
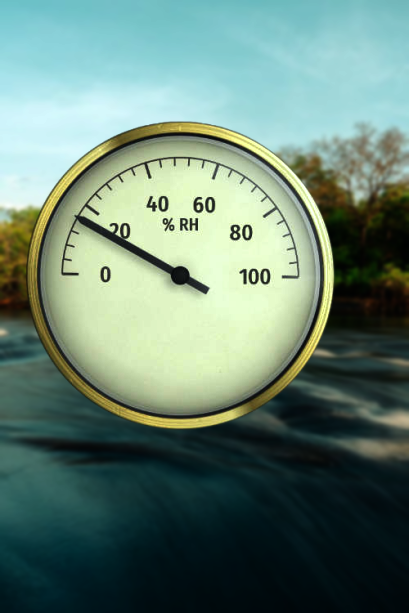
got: 16 %
